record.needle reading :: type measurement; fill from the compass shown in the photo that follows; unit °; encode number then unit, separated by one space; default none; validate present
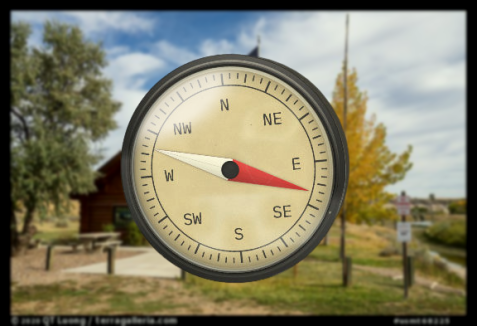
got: 110 °
